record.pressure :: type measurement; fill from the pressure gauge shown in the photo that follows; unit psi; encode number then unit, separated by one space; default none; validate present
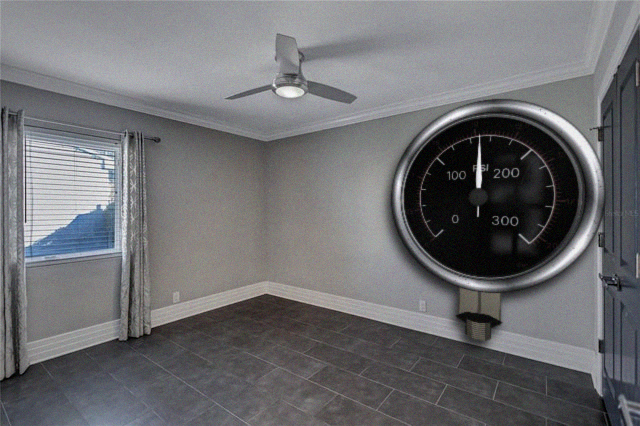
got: 150 psi
